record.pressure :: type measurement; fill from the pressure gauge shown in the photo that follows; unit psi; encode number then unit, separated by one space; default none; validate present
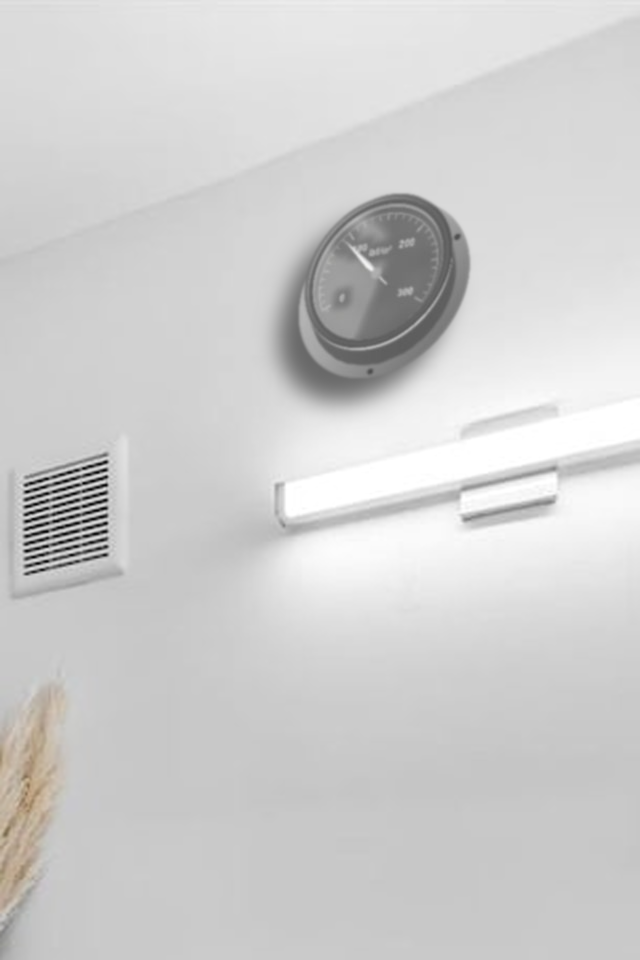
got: 90 psi
